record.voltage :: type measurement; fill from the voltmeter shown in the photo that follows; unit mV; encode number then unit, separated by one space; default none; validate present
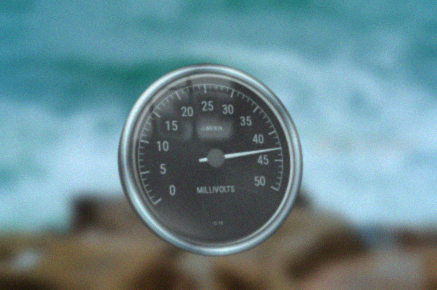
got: 43 mV
